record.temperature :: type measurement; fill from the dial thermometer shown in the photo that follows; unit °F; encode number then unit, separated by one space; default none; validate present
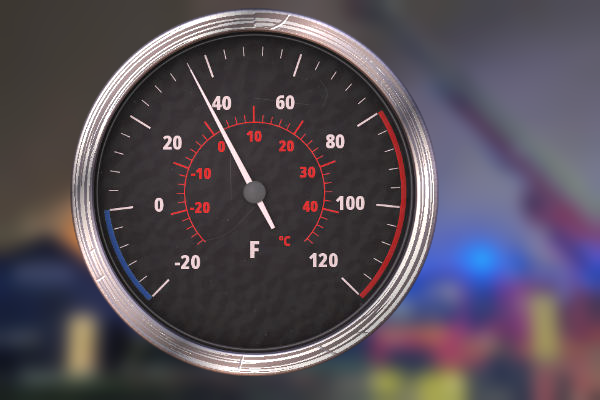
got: 36 °F
